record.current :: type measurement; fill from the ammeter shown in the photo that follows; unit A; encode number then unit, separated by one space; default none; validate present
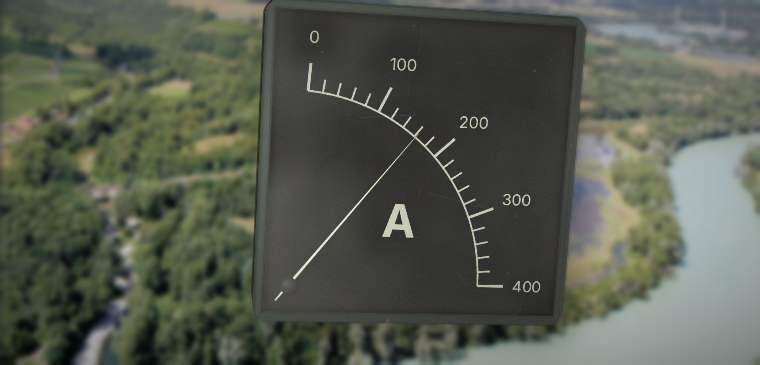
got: 160 A
